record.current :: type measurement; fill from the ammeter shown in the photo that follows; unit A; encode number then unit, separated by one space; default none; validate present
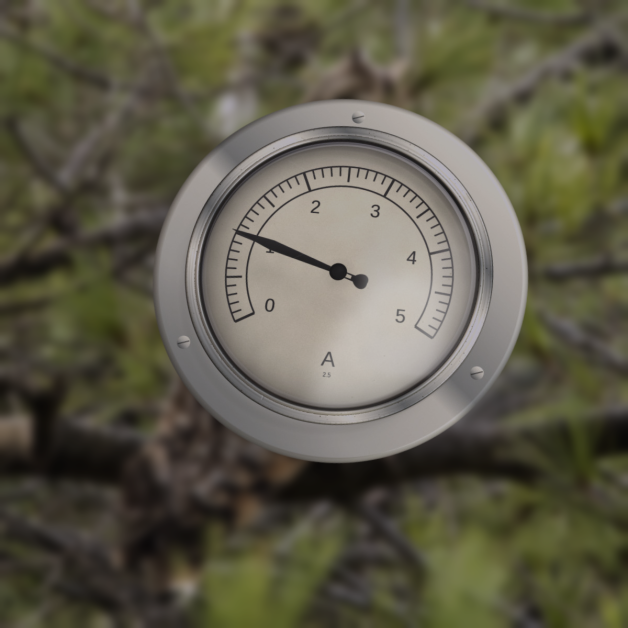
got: 1 A
